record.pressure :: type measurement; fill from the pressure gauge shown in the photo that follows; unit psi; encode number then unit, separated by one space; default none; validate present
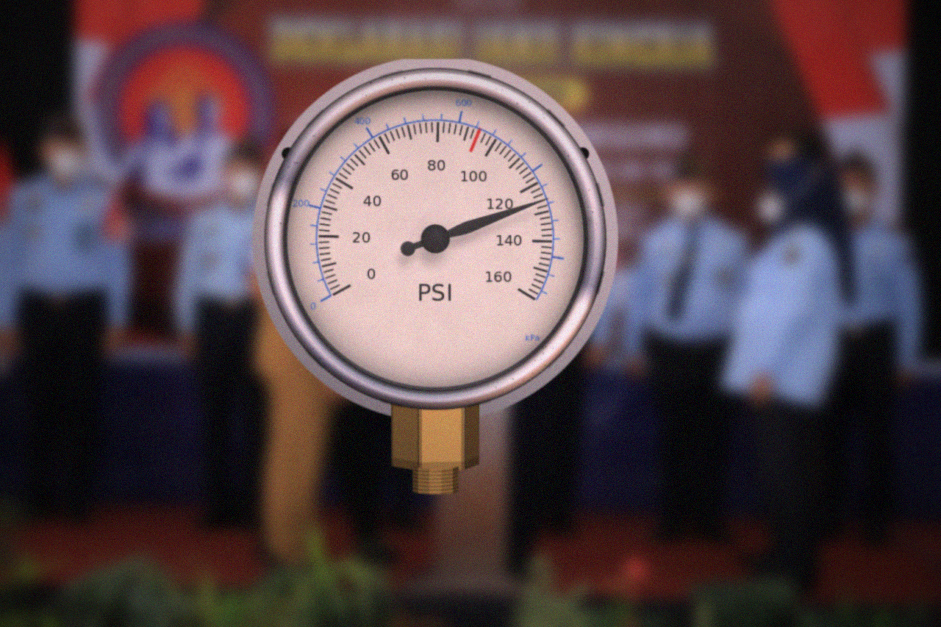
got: 126 psi
